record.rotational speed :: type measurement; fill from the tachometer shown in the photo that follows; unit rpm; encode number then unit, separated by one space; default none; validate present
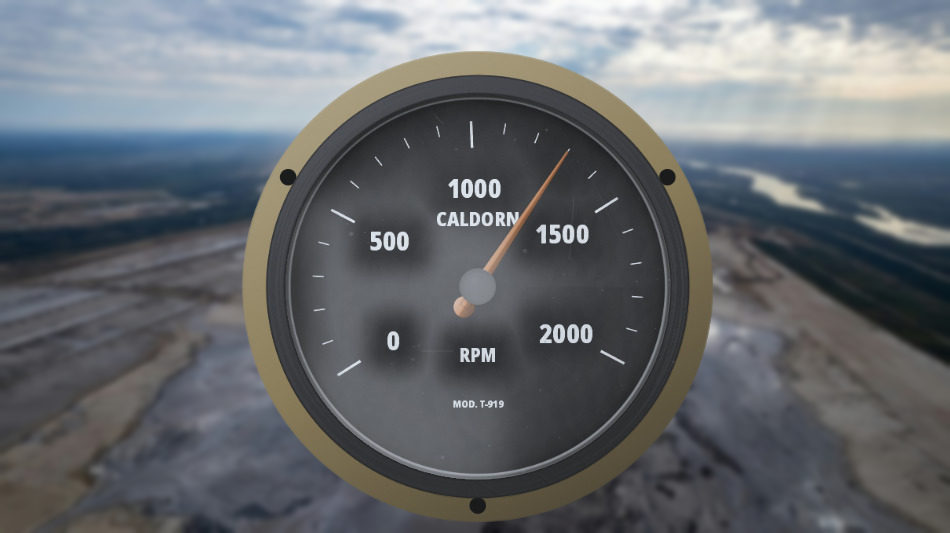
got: 1300 rpm
